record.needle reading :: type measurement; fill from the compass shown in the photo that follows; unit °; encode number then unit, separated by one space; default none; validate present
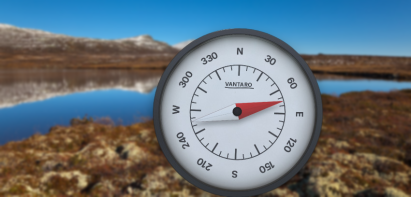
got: 75 °
